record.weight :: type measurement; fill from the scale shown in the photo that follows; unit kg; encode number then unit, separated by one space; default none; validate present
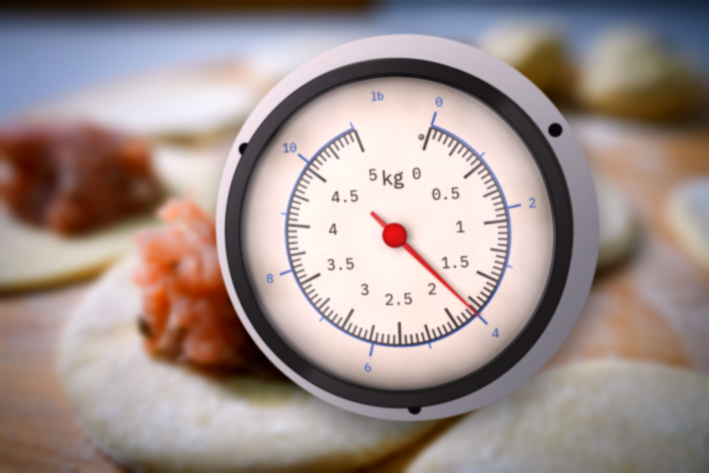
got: 1.8 kg
